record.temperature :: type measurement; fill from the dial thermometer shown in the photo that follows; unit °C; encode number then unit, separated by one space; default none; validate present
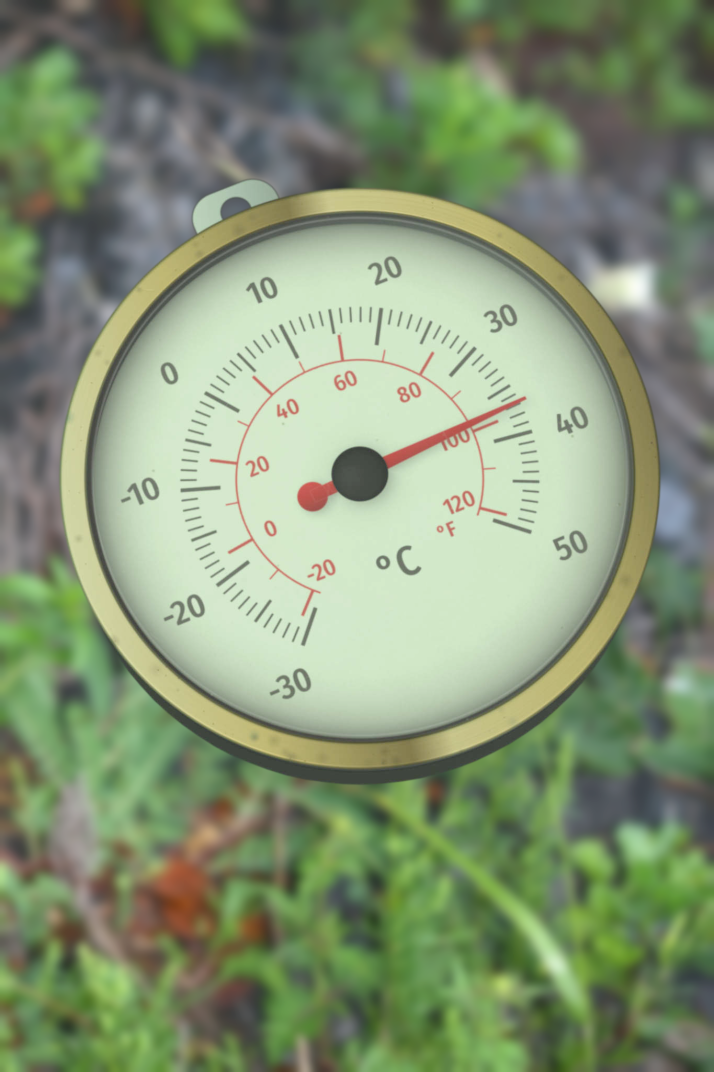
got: 37 °C
